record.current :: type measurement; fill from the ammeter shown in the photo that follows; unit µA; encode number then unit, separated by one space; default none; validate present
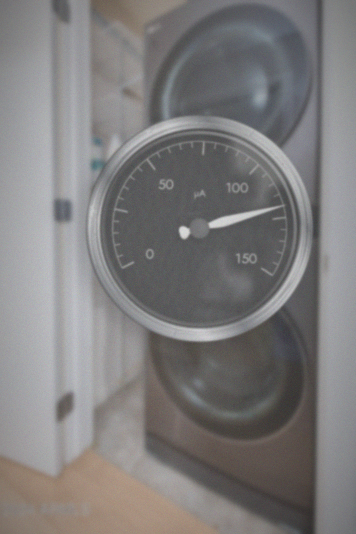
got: 120 µA
